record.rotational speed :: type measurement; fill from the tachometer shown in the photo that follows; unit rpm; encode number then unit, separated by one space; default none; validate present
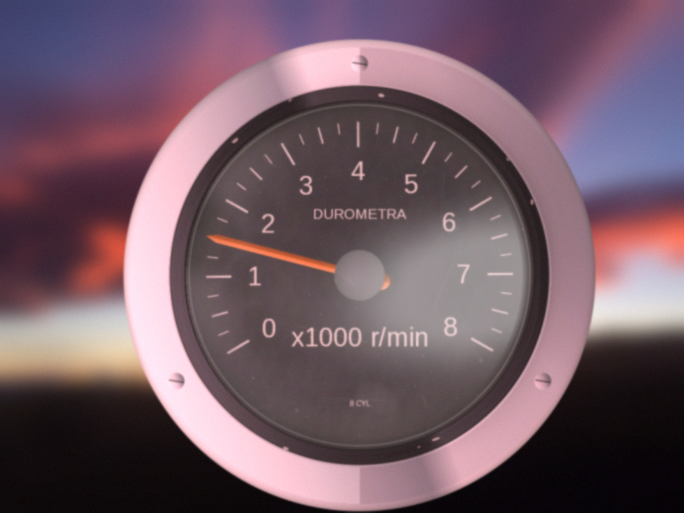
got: 1500 rpm
